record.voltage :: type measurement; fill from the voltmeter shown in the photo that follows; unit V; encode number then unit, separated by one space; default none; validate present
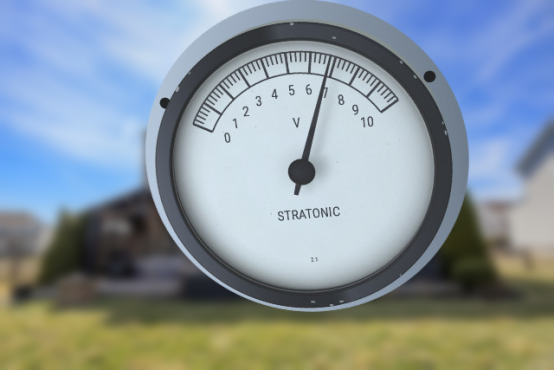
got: 6.8 V
